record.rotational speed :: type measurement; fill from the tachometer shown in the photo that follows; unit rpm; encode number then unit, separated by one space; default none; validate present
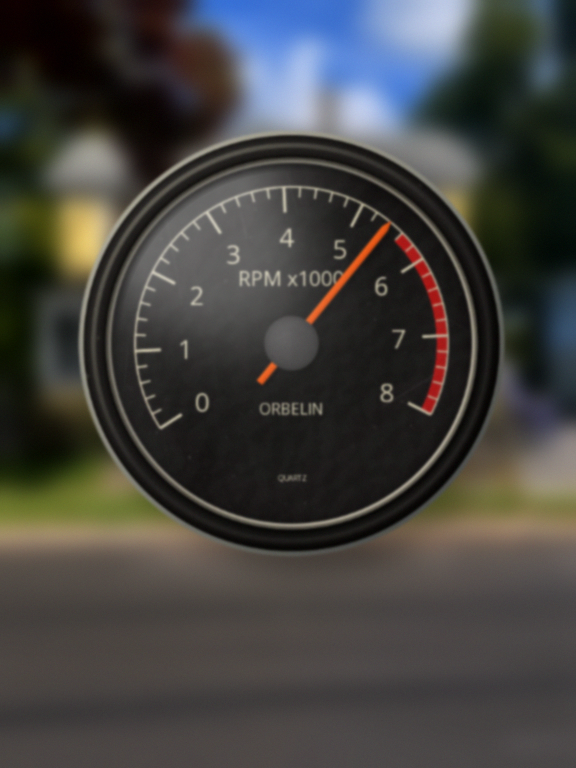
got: 5400 rpm
